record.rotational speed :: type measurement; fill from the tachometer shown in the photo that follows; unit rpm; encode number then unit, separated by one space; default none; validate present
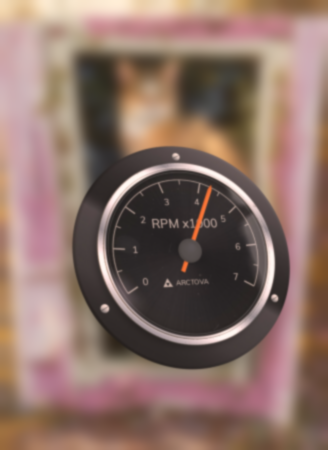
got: 4250 rpm
